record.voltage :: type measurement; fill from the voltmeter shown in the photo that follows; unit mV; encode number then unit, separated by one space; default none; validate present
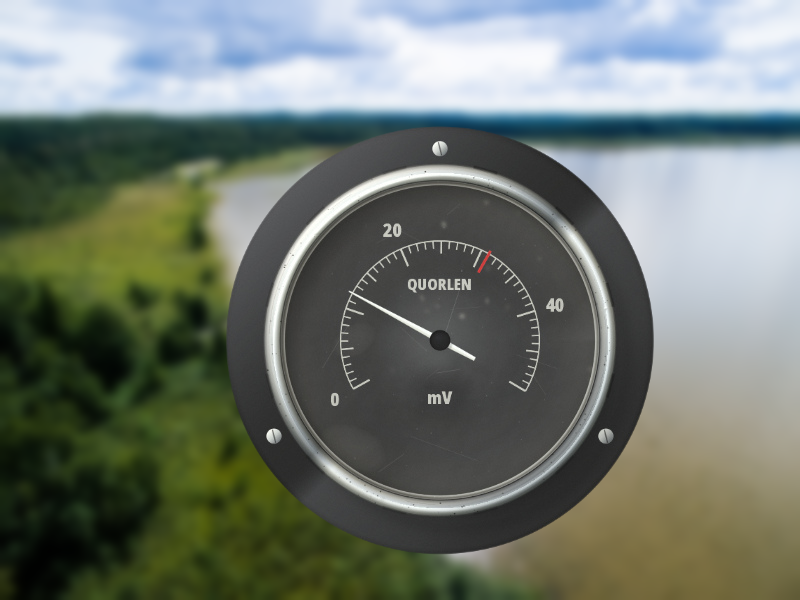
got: 12 mV
